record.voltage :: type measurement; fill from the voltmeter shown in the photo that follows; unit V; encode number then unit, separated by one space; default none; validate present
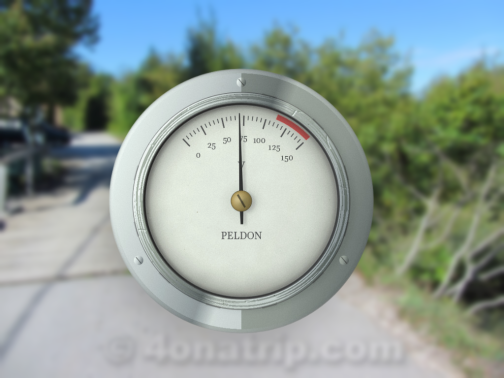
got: 70 V
